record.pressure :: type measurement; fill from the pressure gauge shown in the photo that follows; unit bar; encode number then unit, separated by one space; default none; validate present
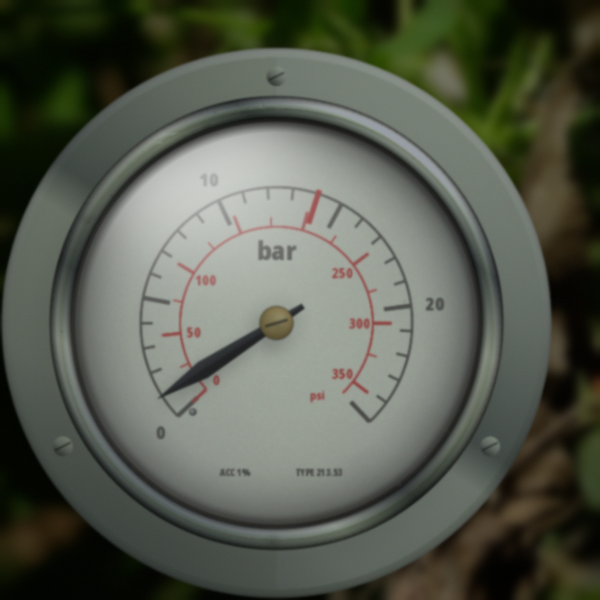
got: 1 bar
